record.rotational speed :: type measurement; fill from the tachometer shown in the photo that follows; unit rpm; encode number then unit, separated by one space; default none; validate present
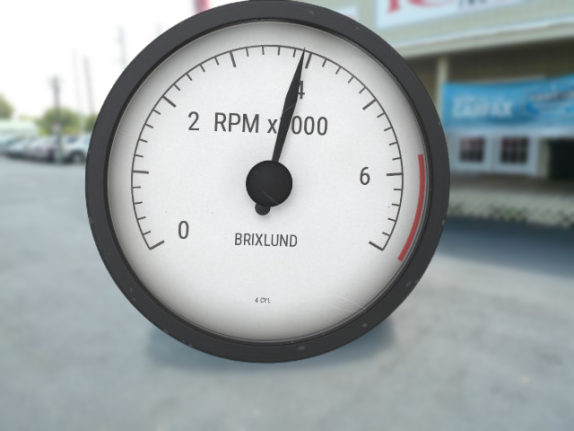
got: 3900 rpm
